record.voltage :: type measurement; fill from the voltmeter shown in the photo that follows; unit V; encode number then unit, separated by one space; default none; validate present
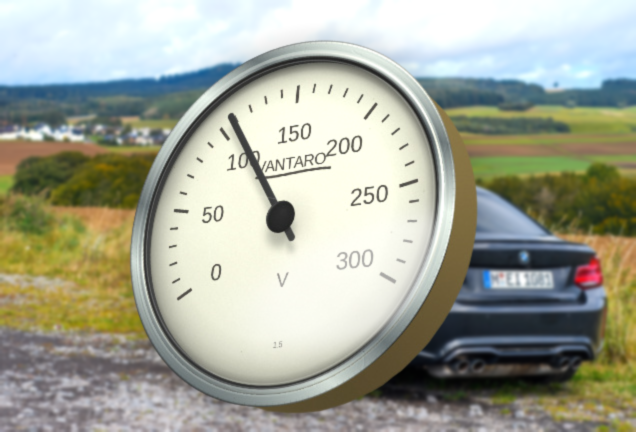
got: 110 V
